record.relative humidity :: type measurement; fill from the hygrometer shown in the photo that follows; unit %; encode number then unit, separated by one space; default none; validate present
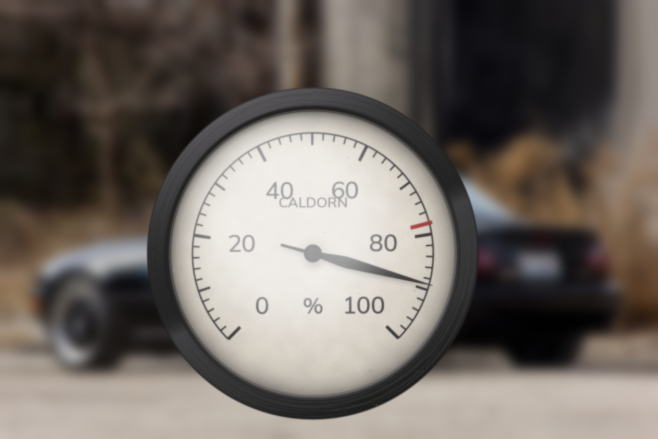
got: 89 %
